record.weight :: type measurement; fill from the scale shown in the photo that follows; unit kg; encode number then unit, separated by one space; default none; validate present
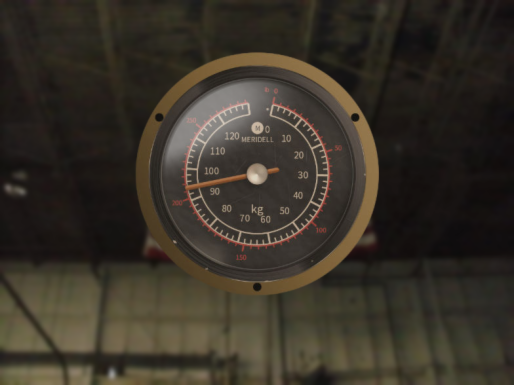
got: 94 kg
